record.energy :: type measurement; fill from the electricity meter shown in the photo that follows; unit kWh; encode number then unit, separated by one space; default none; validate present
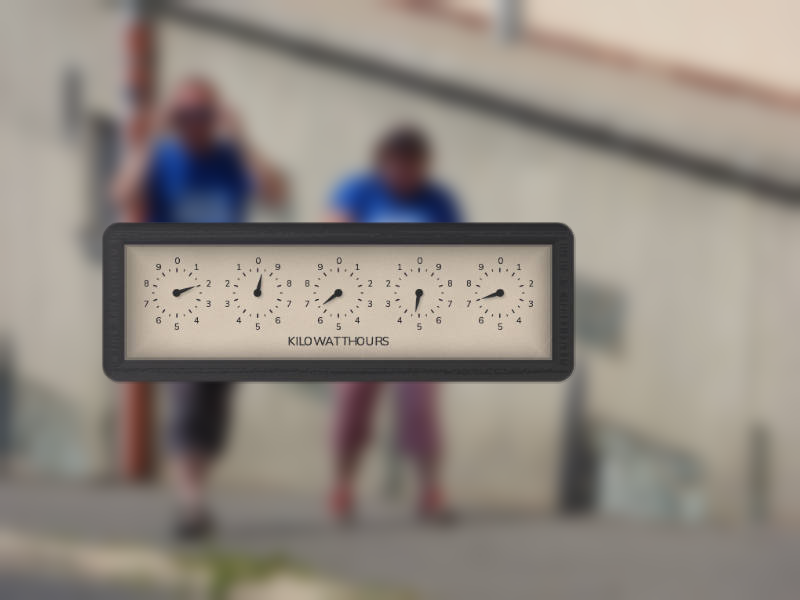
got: 19647 kWh
